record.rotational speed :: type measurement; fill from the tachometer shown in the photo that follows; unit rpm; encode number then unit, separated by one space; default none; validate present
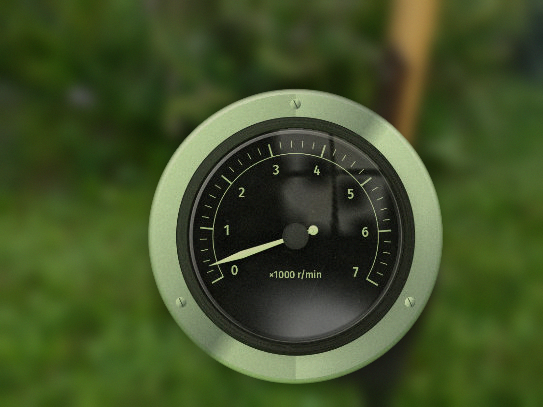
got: 300 rpm
